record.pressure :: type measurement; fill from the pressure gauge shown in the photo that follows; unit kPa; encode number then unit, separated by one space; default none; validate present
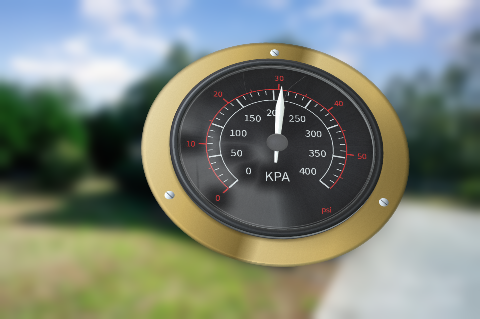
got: 210 kPa
